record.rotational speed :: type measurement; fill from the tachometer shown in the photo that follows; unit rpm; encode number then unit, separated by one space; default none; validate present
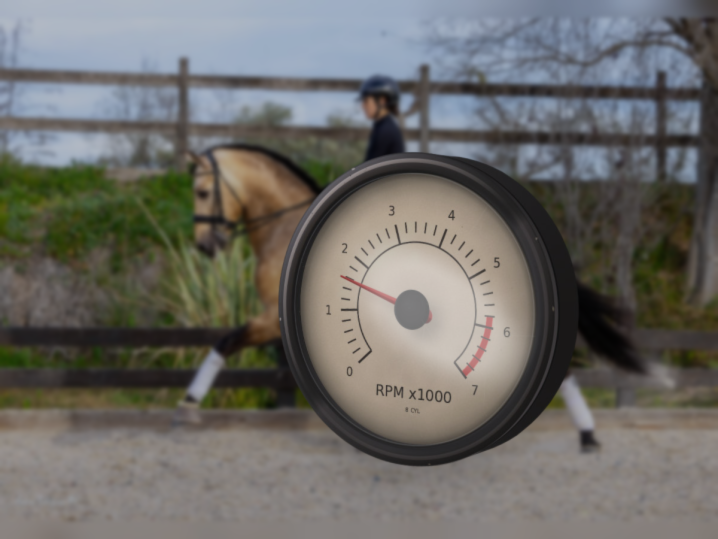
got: 1600 rpm
